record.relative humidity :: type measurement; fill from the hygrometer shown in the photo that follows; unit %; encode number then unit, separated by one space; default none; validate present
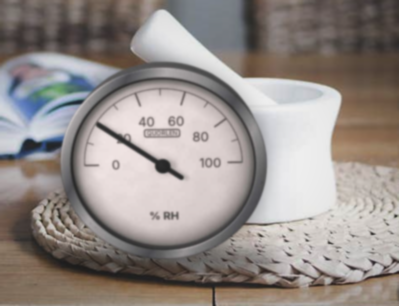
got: 20 %
